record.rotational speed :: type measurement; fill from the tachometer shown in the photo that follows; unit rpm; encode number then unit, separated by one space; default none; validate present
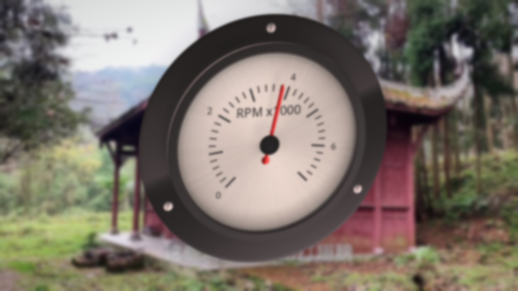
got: 3800 rpm
